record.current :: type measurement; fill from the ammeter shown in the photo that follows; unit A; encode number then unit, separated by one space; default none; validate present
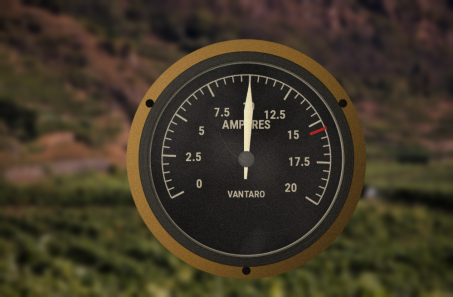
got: 10 A
